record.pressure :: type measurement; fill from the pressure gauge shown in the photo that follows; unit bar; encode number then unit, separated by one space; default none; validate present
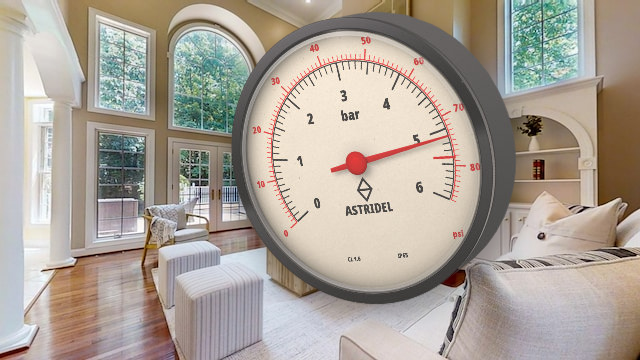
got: 5.1 bar
